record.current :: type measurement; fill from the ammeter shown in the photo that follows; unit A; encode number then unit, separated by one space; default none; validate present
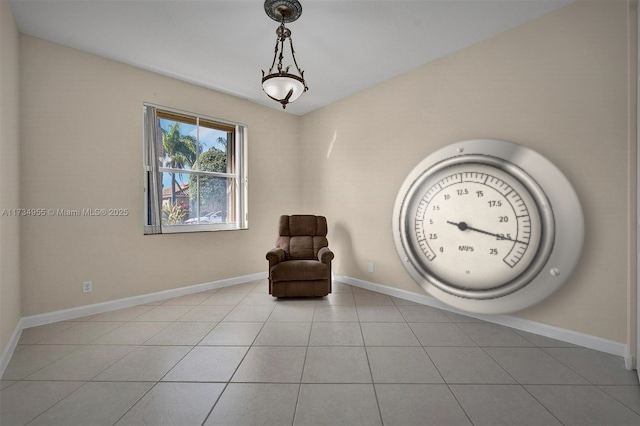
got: 22.5 A
